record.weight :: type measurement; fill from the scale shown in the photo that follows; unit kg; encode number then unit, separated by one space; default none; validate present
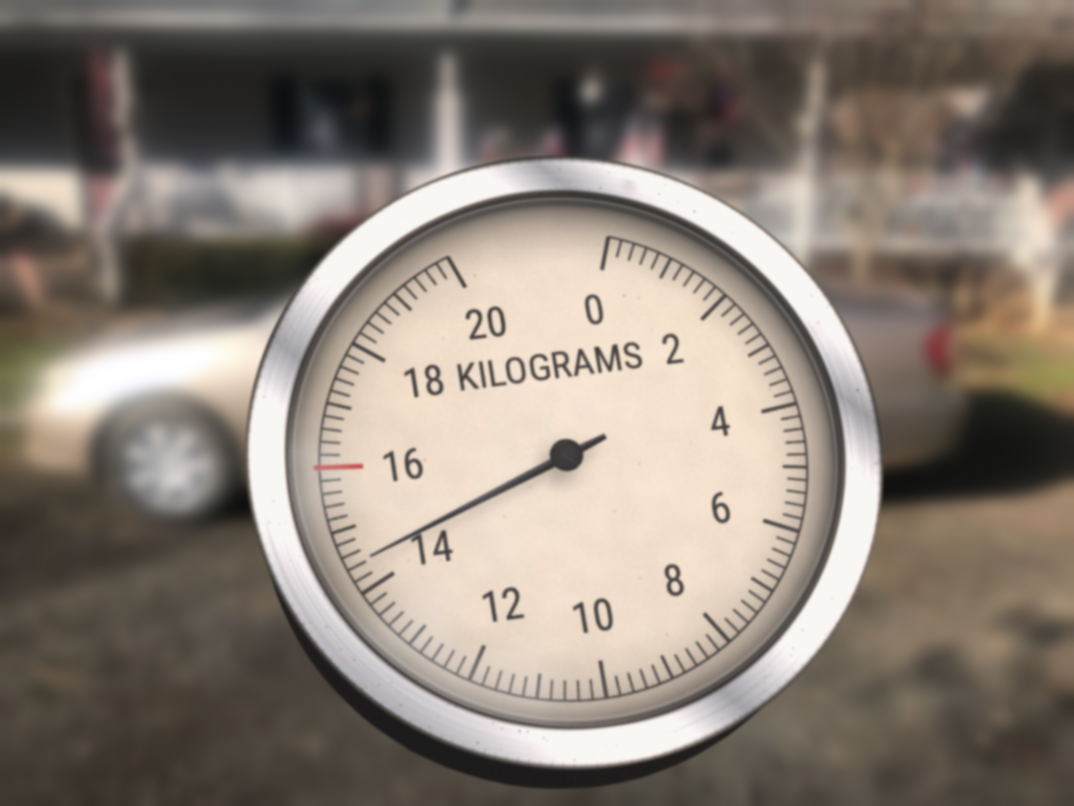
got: 14.4 kg
